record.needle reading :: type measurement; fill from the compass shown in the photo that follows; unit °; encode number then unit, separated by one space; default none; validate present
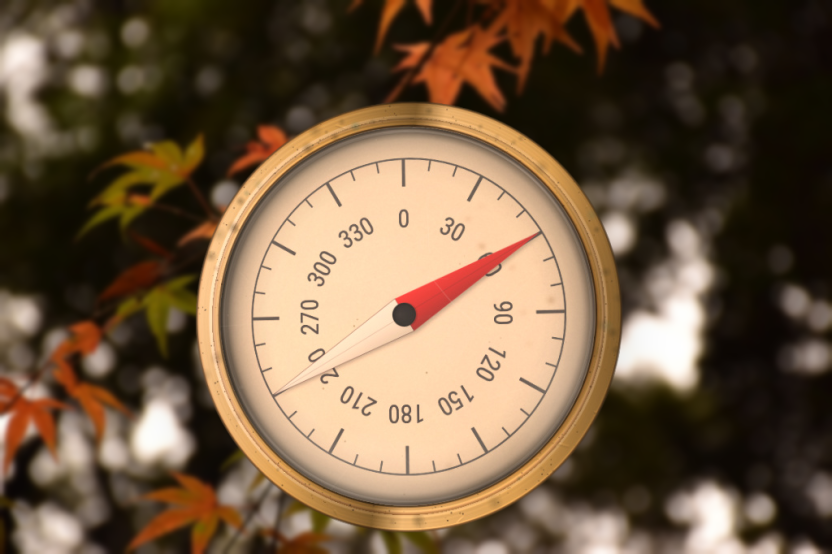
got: 60 °
